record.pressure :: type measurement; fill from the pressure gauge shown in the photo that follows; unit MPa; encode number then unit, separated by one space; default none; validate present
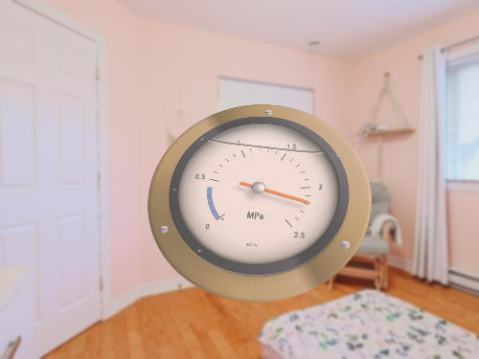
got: 2.2 MPa
